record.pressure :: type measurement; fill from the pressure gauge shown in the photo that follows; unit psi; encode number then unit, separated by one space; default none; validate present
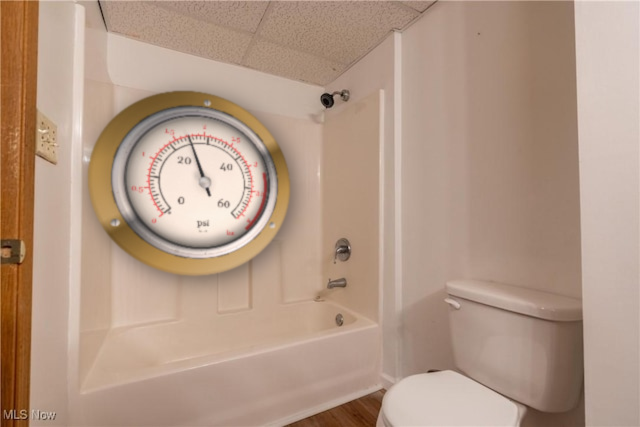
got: 25 psi
